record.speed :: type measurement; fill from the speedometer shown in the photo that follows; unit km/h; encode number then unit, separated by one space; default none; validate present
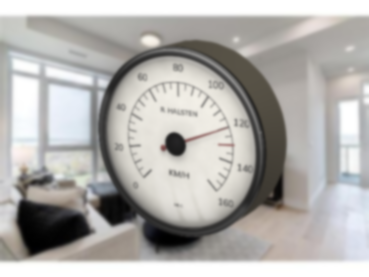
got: 120 km/h
